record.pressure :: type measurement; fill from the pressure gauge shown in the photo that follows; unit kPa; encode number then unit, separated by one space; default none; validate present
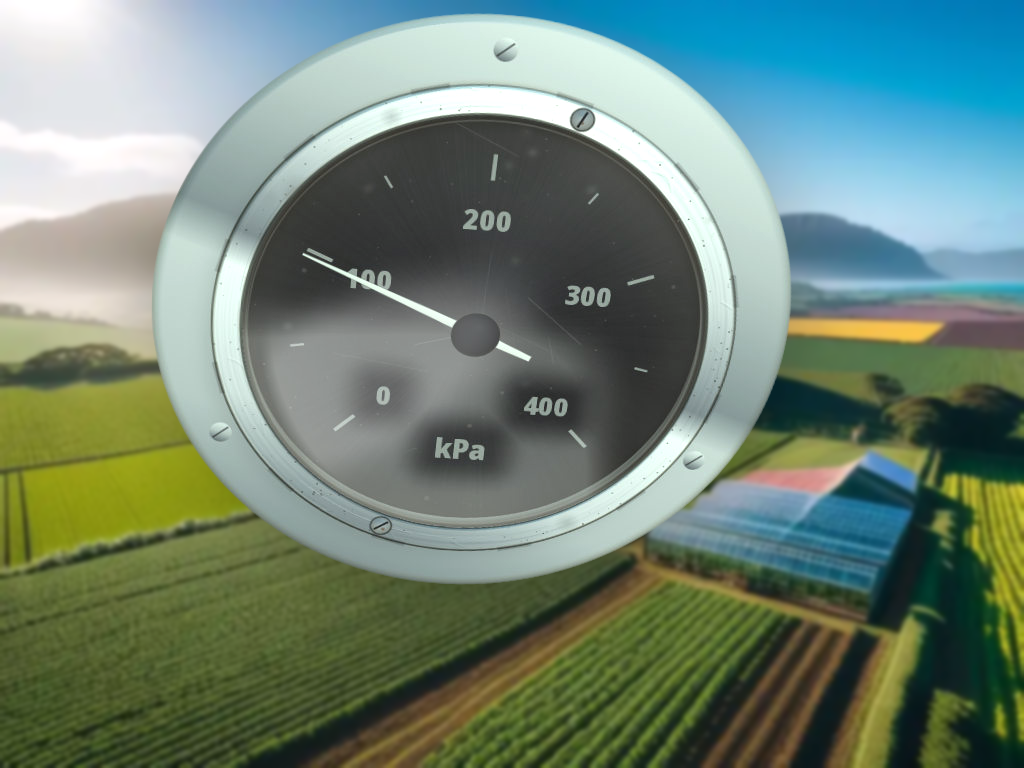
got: 100 kPa
